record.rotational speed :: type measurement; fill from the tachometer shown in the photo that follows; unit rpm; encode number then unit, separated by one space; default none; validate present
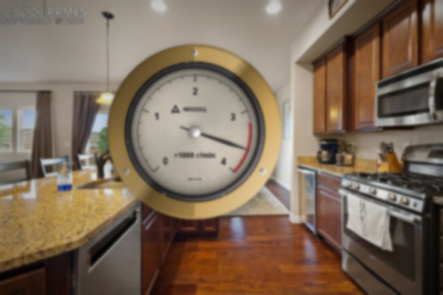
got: 3600 rpm
